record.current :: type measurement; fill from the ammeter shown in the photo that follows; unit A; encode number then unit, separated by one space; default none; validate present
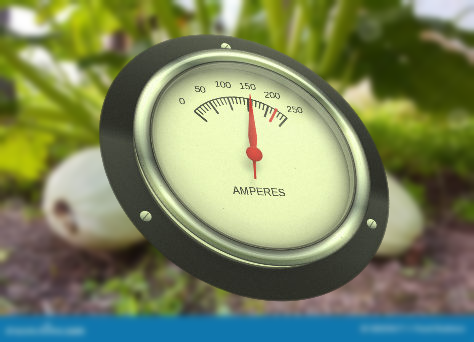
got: 150 A
